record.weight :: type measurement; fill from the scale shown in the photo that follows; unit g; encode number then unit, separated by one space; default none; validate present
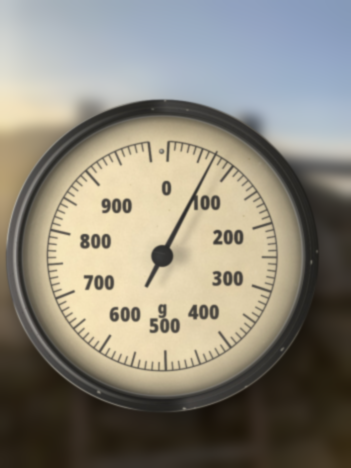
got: 70 g
